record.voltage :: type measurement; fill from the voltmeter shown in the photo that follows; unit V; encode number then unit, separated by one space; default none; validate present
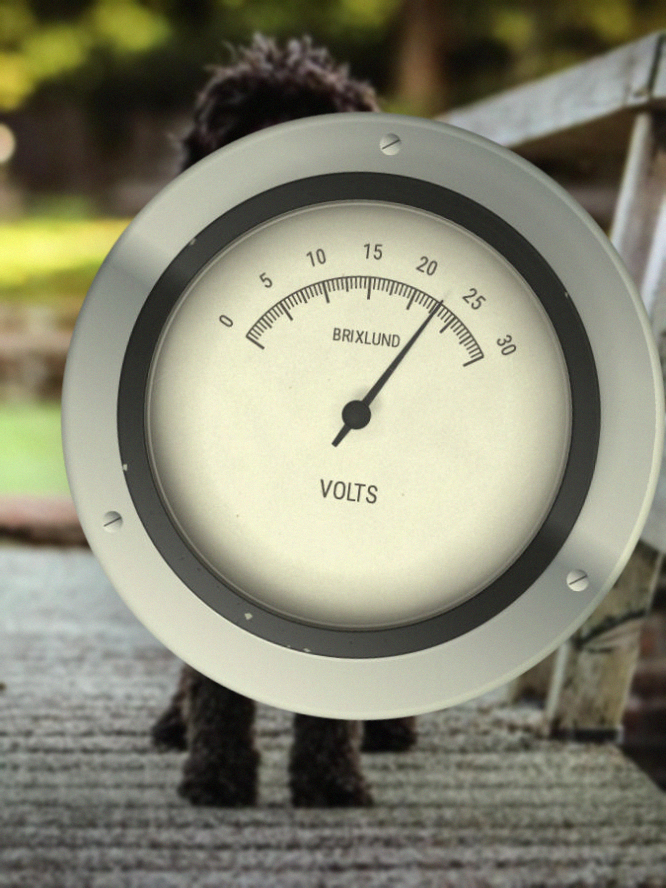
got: 23 V
